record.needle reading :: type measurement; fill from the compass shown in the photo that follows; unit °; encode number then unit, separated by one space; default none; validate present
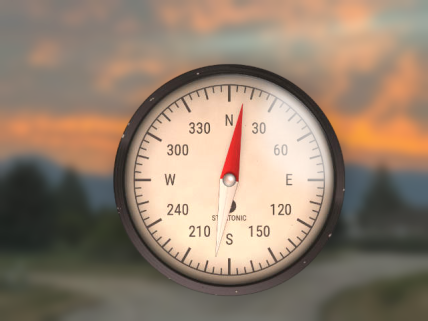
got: 10 °
